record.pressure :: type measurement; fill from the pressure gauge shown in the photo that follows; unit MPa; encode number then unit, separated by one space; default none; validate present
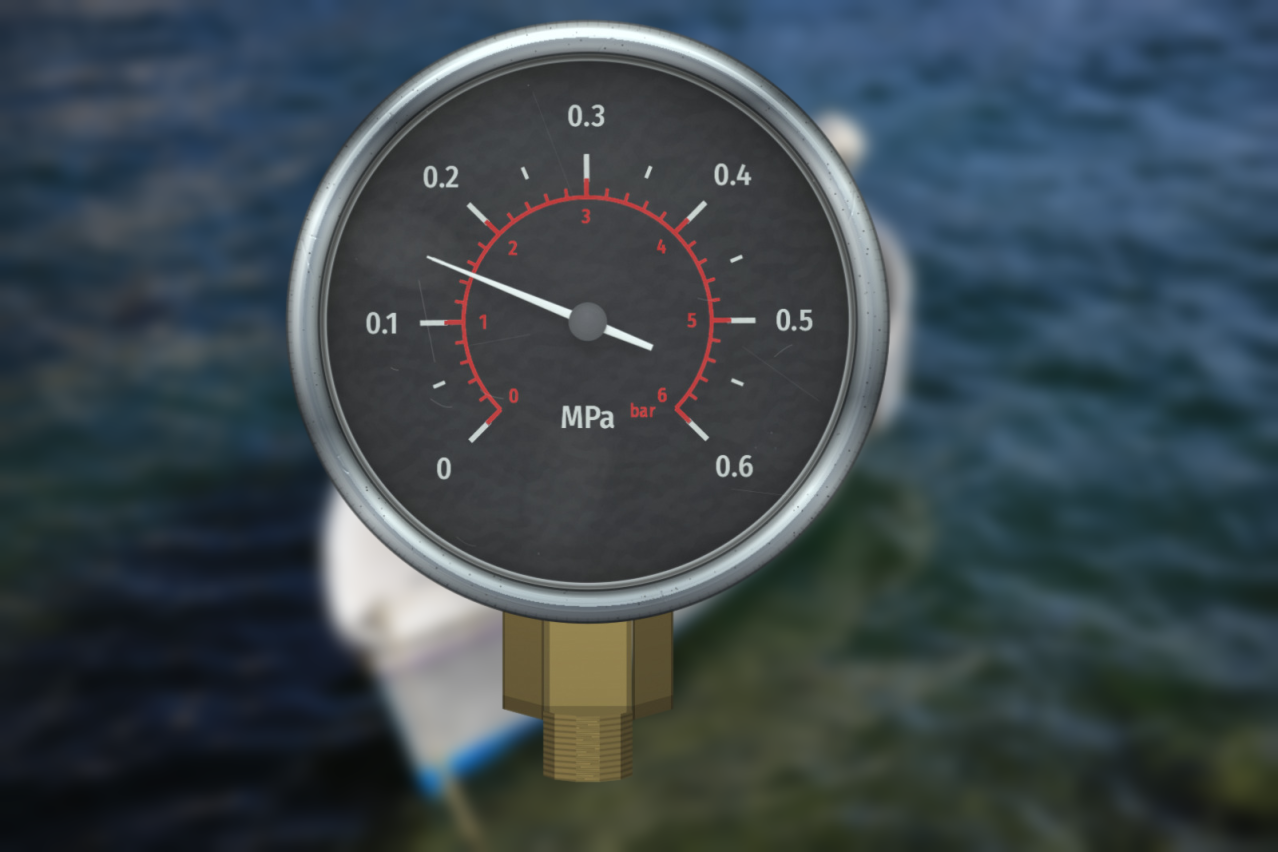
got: 0.15 MPa
